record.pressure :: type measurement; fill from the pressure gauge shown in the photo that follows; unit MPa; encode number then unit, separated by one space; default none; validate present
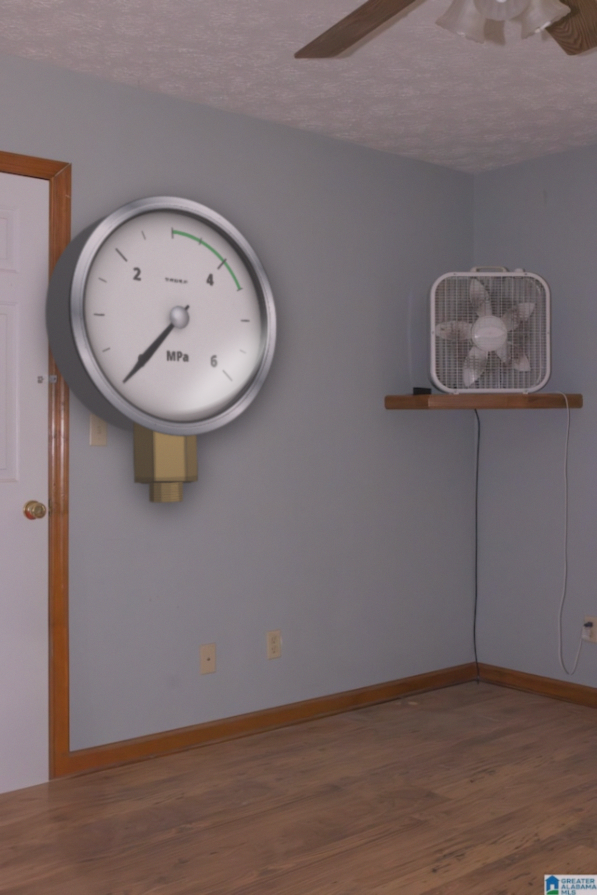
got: 0 MPa
